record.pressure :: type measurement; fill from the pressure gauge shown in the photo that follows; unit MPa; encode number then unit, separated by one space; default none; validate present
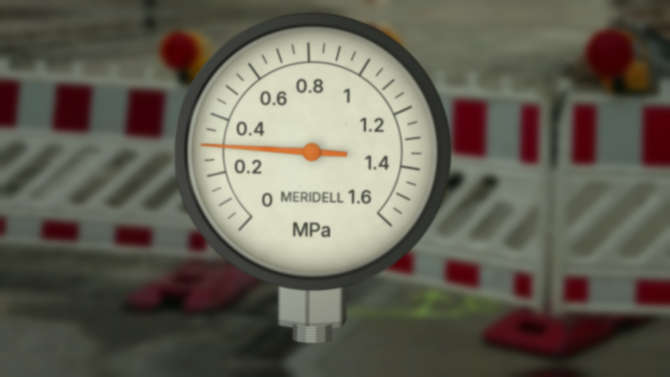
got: 0.3 MPa
